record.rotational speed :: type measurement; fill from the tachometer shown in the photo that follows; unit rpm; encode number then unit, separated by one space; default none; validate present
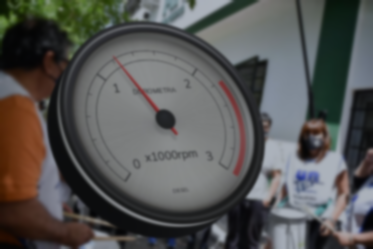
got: 1200 rpm
